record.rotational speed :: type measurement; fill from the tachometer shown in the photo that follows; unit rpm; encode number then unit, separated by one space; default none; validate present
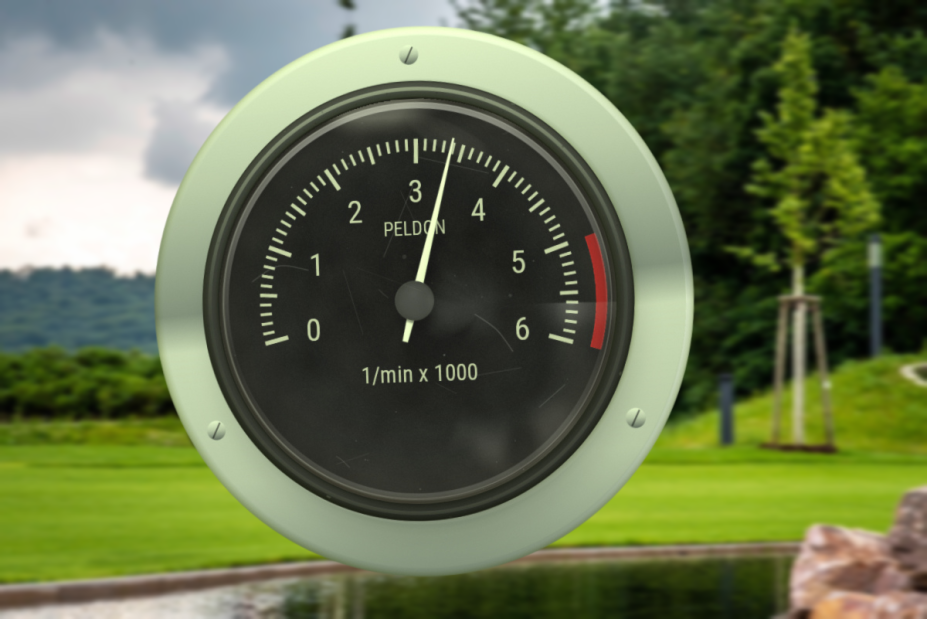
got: 3400 rpm
